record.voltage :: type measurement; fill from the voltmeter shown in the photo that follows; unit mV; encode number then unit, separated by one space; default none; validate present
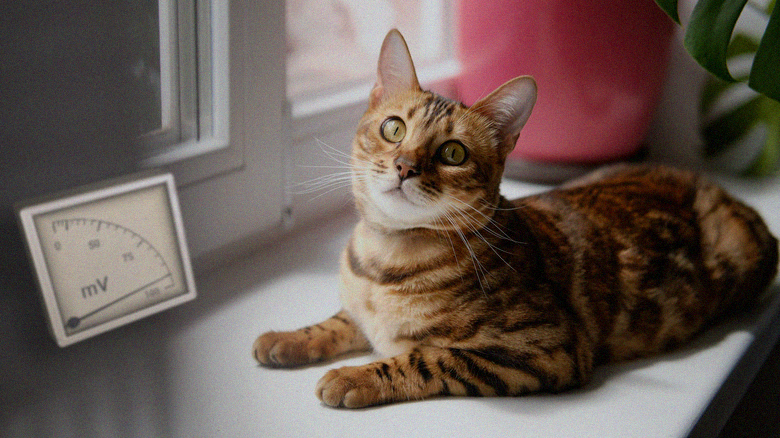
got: 95 mV
